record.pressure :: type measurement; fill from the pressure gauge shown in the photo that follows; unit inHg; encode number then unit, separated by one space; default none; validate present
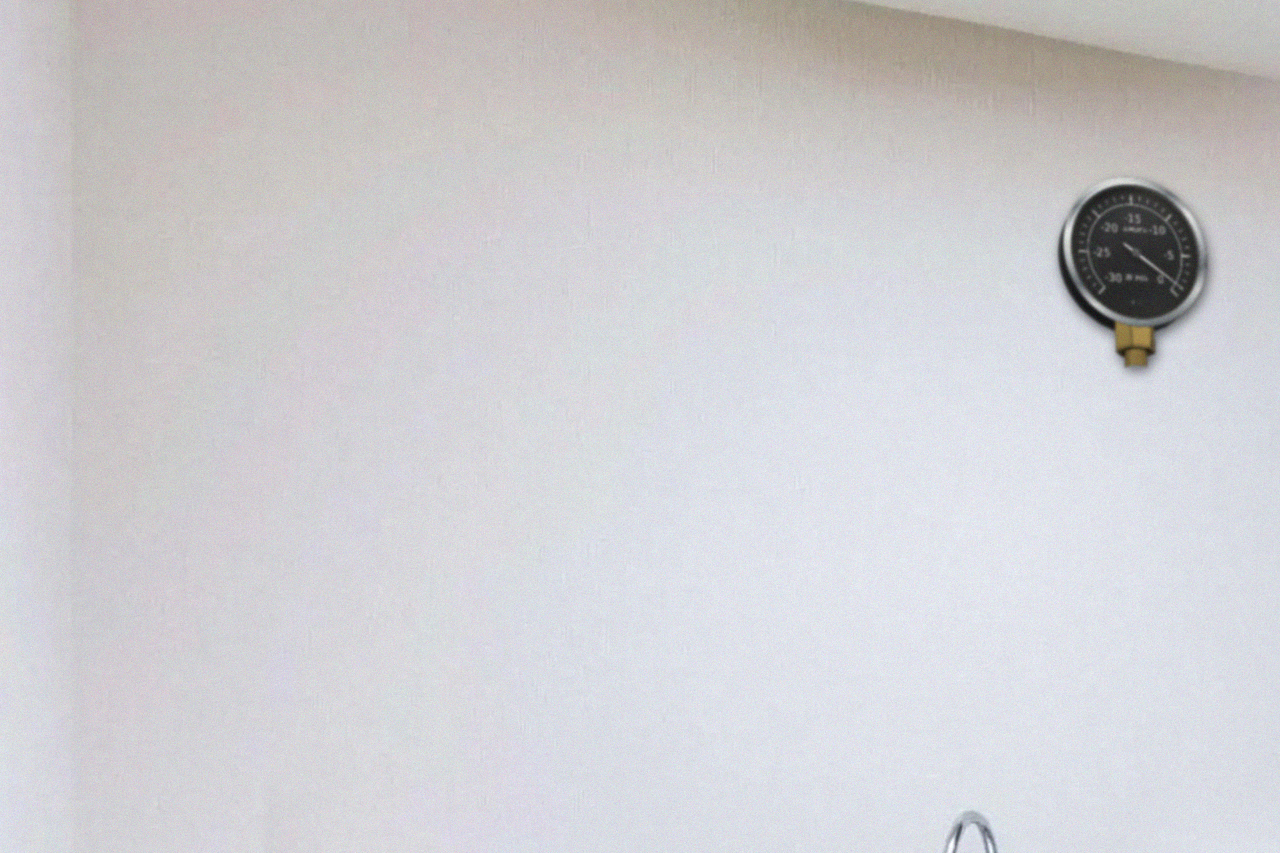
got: -1 inHg
